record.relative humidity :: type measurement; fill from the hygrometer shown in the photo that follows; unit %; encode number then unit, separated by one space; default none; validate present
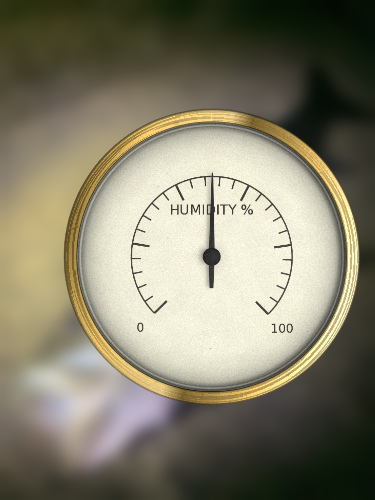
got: 50 %
